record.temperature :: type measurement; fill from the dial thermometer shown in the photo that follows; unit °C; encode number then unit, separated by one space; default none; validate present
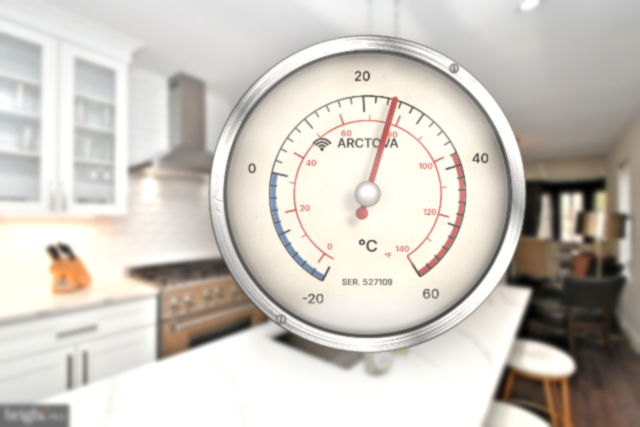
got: 25 °C
